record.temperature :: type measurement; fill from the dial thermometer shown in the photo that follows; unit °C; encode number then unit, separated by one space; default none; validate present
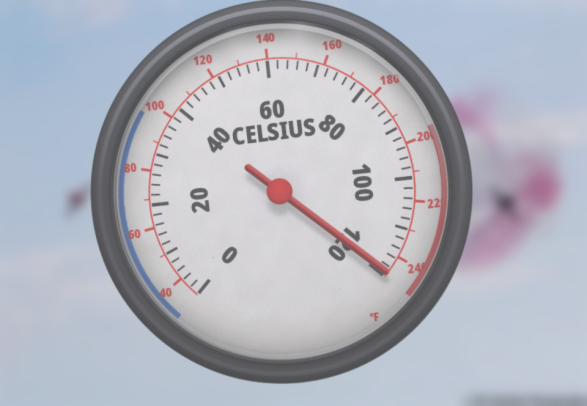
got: 119 °C
